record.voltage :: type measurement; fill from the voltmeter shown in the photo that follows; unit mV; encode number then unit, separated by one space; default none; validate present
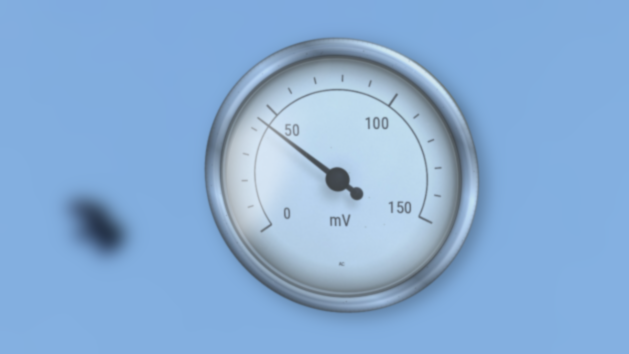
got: 45 mV
